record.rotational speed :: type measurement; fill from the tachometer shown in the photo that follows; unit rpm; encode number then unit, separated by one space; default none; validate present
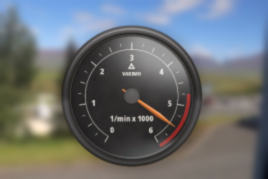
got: 5500 rpm
